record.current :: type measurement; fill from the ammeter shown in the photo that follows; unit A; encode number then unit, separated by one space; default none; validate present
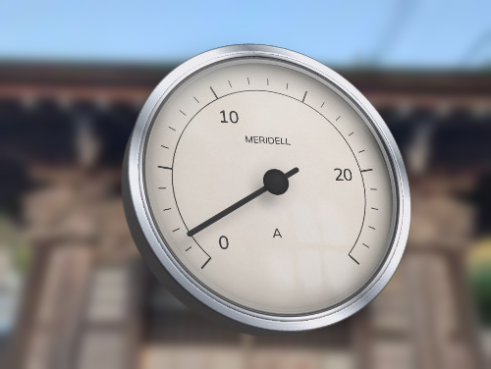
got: 1.5 A
